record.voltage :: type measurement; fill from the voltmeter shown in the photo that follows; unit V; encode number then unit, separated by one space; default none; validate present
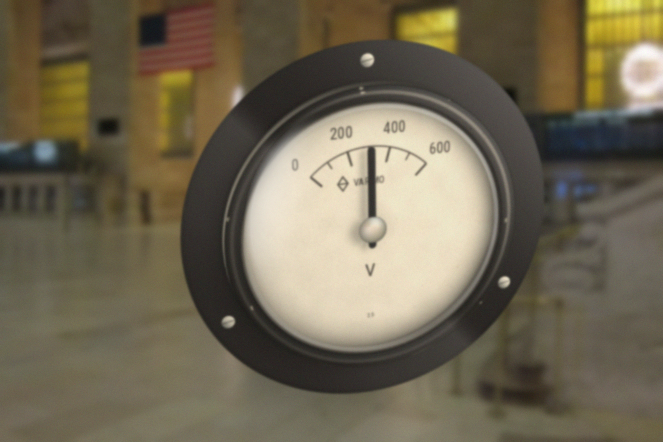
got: 300 V
